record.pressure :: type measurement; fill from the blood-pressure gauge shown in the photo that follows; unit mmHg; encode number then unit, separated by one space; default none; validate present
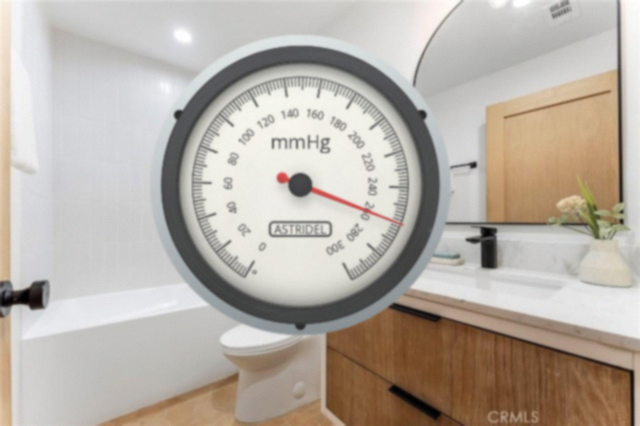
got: 260 mmHg
